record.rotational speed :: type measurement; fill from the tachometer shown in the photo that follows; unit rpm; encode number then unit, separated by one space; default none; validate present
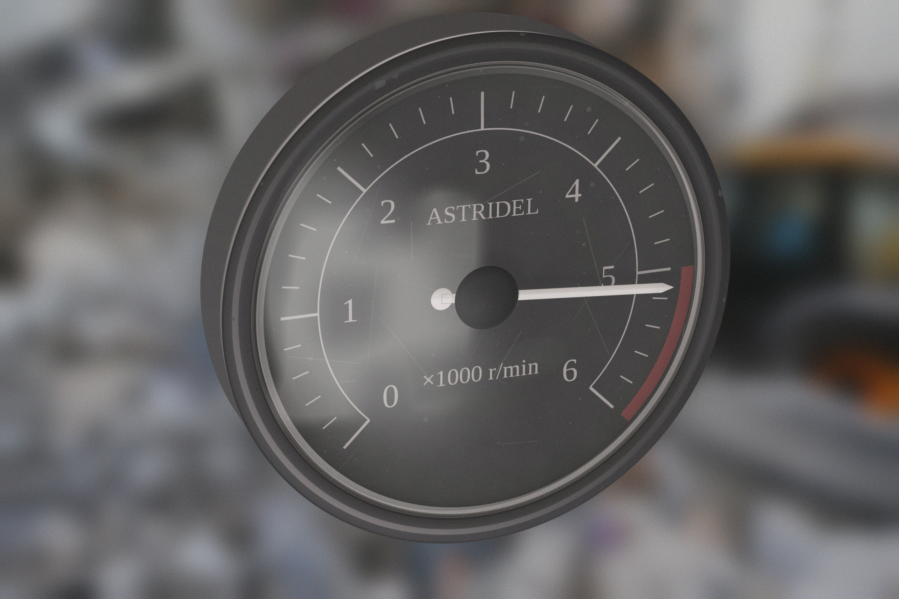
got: 5100 rpm
